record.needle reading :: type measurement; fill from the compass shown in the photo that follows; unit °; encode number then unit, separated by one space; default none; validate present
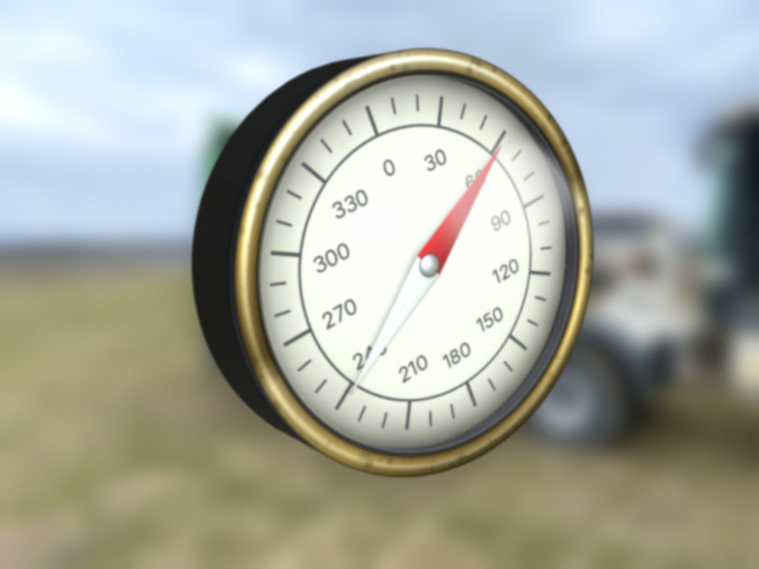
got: 60 °
